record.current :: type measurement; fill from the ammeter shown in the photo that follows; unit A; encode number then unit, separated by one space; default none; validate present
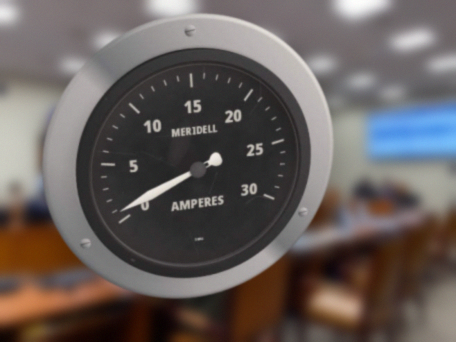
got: 1 A
